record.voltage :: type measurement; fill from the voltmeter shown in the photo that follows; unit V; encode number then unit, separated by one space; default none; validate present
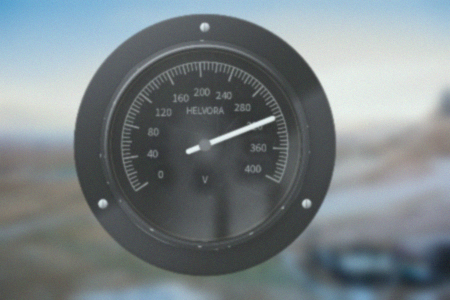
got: 320 V
